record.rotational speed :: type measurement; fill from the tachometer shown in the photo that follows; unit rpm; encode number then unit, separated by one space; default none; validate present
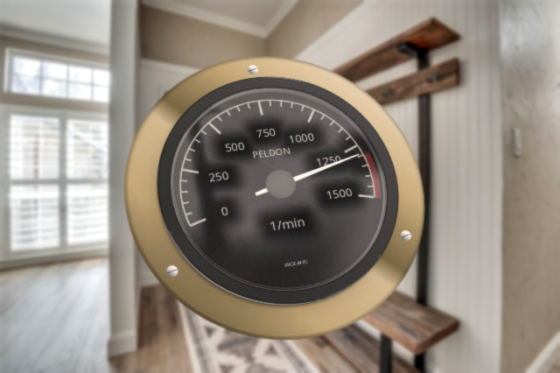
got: 1300 rpm
